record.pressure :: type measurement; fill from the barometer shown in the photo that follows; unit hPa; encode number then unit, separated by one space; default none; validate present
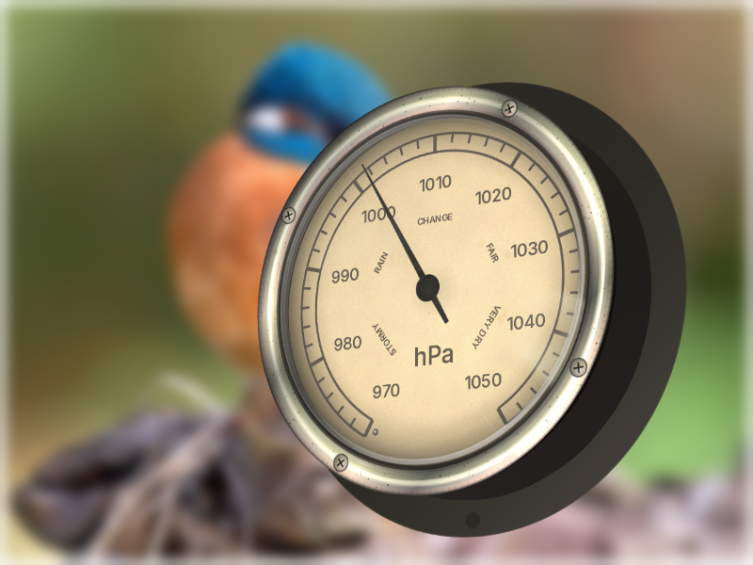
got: 1002 hPa
